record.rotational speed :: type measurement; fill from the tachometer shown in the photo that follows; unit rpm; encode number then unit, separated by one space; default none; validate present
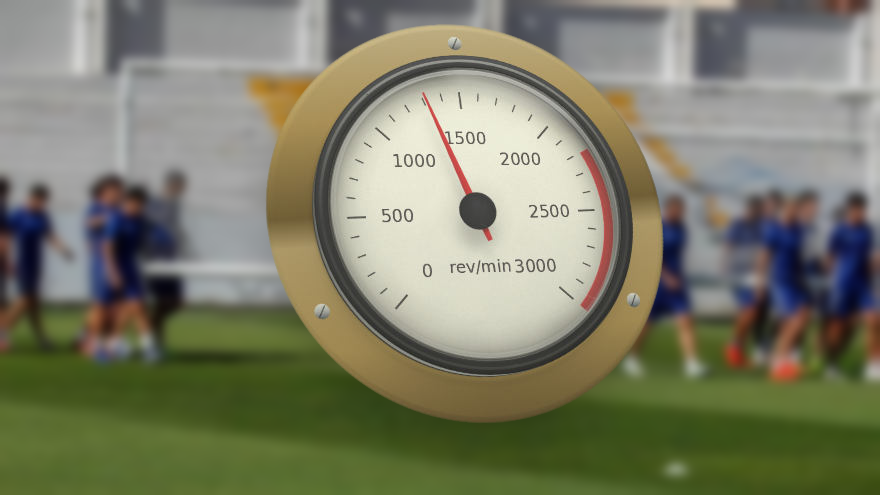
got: 1300 rpm
